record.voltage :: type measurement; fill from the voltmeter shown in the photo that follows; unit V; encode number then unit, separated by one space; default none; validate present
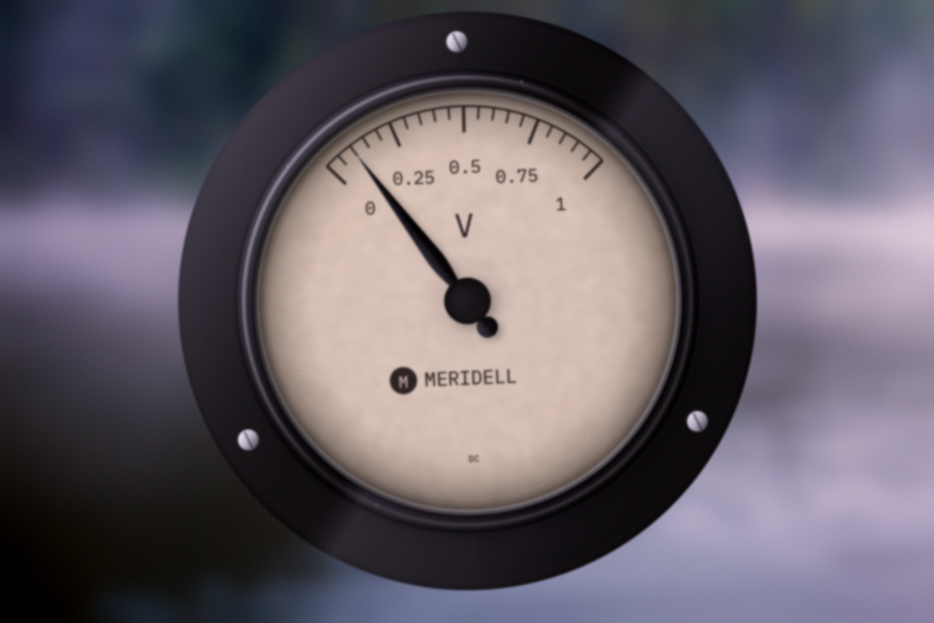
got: 0.1 V
